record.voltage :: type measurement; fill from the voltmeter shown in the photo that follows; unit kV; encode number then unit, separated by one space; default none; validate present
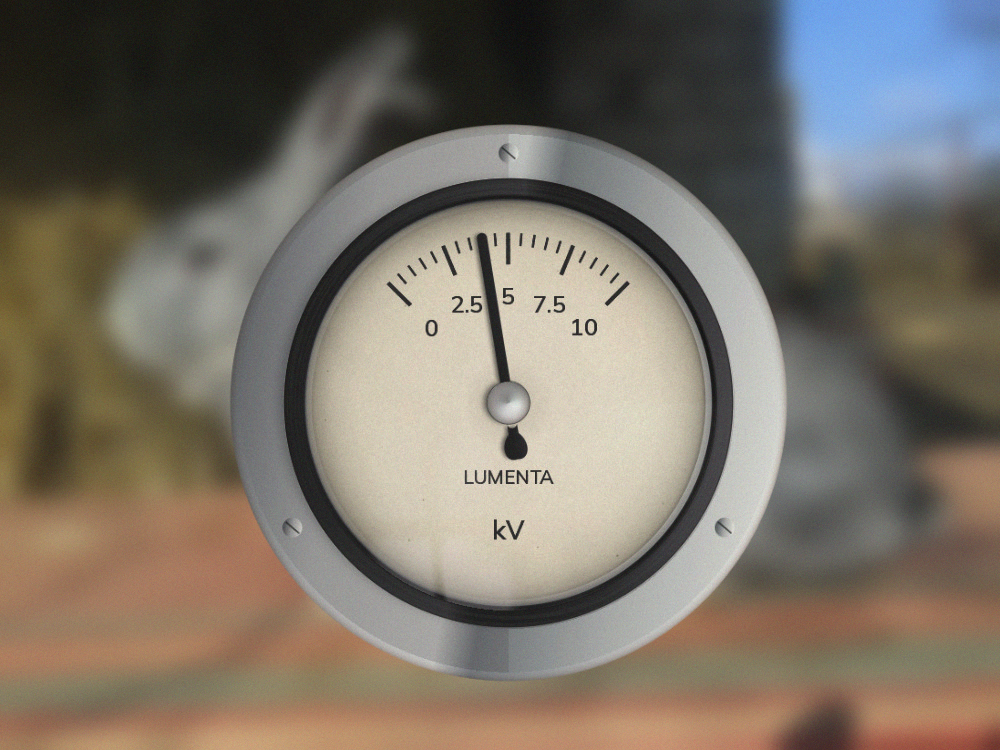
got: 4 kV
